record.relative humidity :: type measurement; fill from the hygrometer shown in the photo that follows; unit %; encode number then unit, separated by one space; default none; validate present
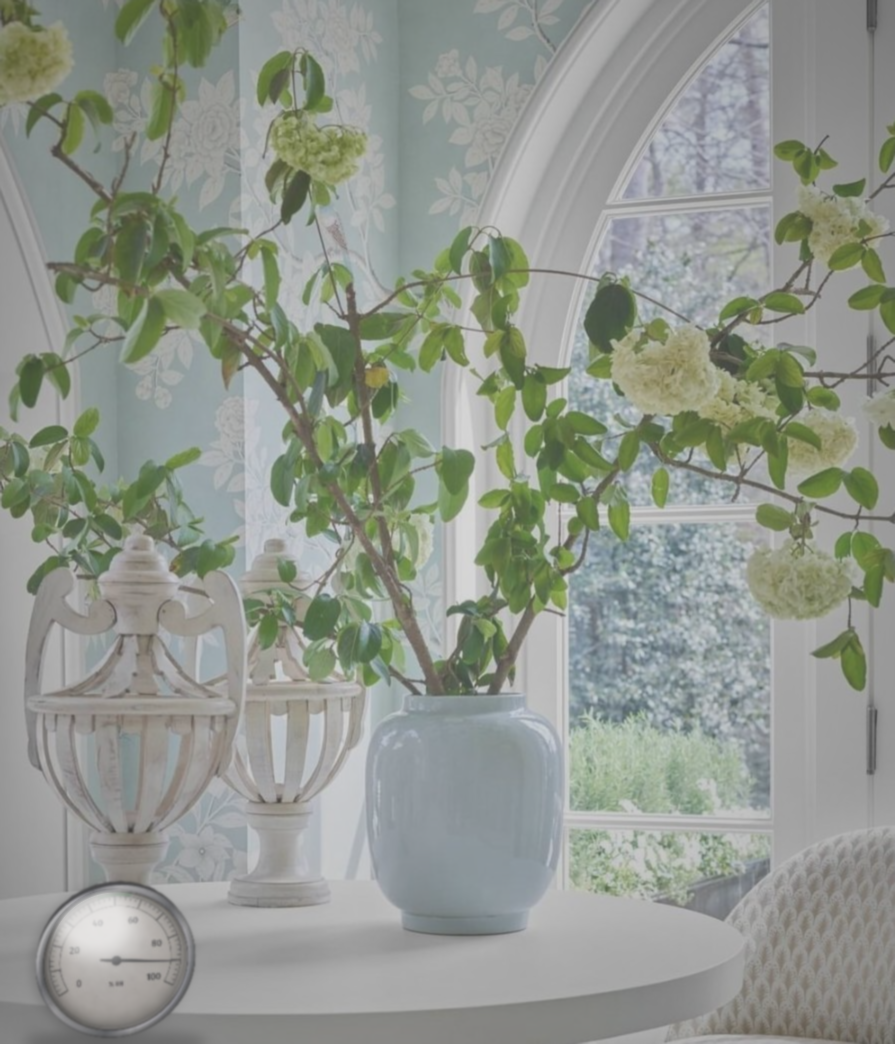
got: 90 %
